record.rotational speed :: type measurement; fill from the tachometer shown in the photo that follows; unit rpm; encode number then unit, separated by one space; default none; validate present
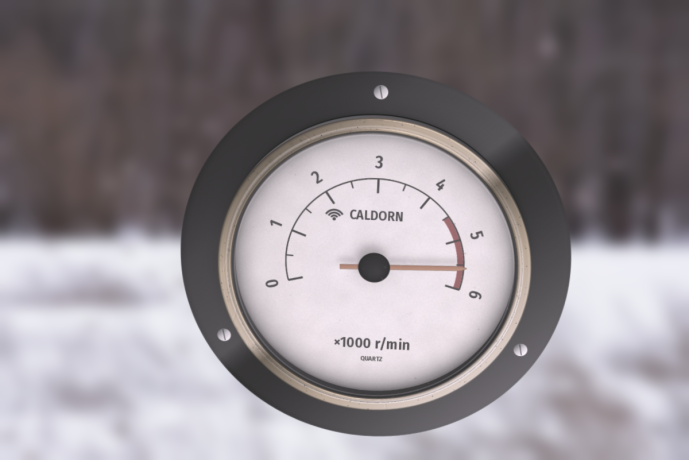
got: 5500 rpm
